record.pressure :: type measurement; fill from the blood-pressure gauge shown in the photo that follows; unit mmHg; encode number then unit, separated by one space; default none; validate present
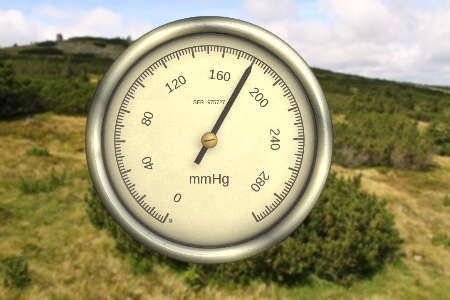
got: 180 mmHg
